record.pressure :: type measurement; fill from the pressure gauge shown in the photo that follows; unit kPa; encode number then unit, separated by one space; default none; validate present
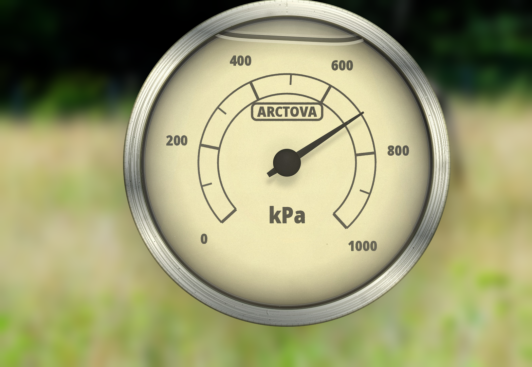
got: 700 kPa
